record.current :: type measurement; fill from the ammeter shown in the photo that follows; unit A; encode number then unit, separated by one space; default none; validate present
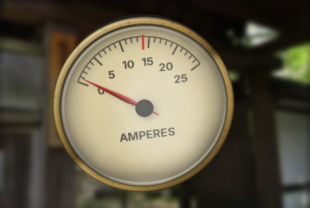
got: 1 A
